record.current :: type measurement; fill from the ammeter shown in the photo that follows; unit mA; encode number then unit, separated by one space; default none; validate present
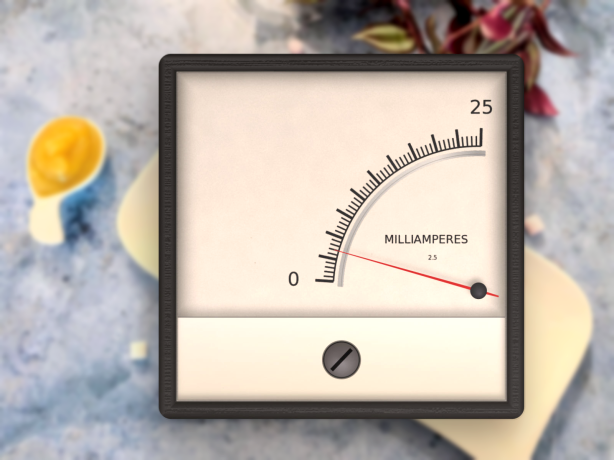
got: 3.5 mA
